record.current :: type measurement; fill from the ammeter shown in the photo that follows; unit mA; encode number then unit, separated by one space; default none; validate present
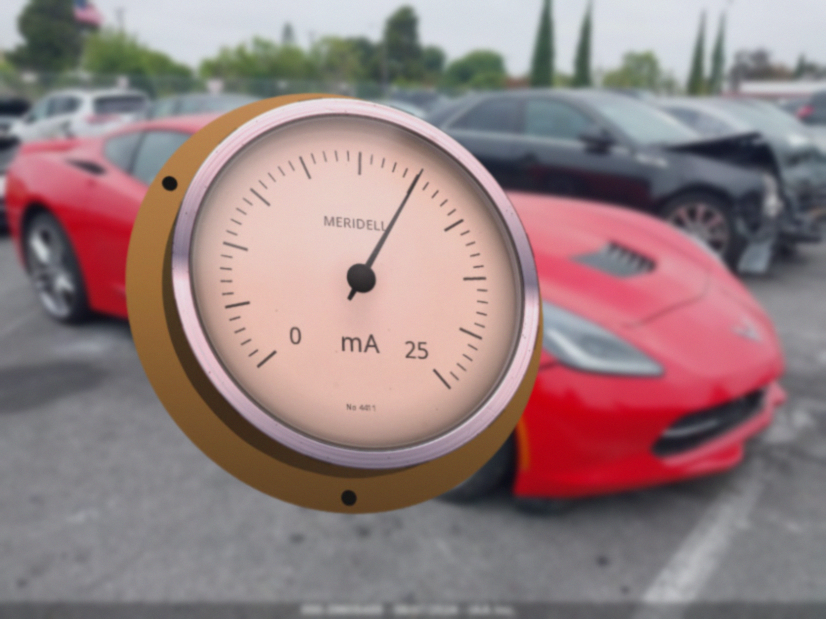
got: 15 mA
